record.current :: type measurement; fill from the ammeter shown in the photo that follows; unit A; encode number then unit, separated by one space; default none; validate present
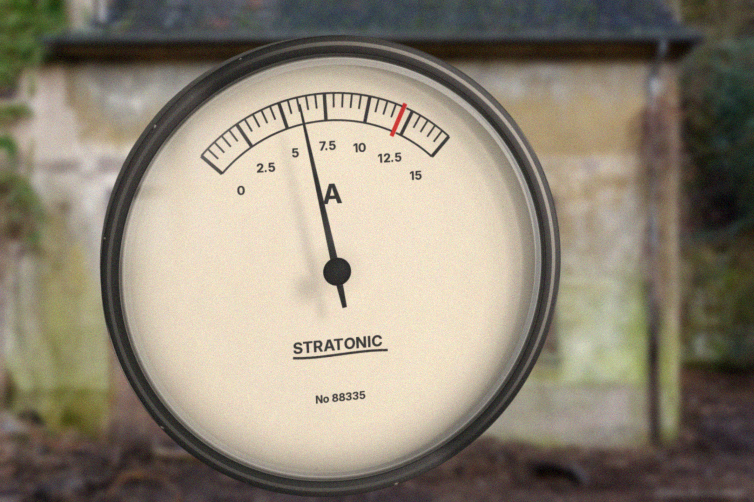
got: 6 A
